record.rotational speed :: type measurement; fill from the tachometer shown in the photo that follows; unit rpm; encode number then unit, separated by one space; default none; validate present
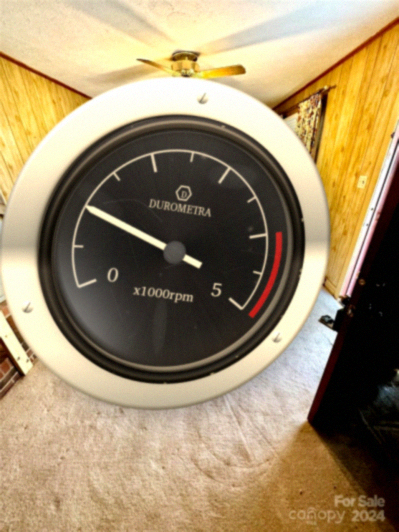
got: 1000 rpm
